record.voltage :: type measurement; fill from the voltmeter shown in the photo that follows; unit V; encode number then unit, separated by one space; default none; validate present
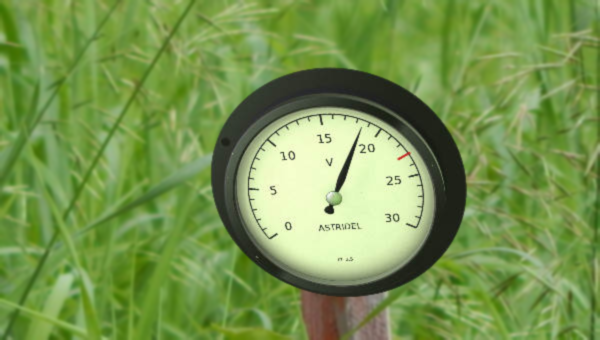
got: 18.5 V
